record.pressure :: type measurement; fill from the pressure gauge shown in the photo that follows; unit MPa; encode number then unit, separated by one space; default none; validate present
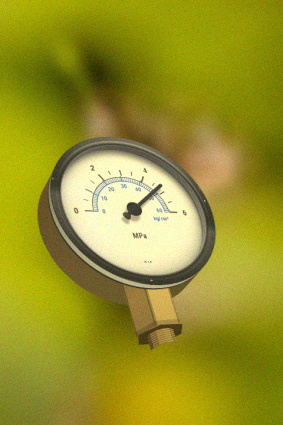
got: 4.75 MPa
